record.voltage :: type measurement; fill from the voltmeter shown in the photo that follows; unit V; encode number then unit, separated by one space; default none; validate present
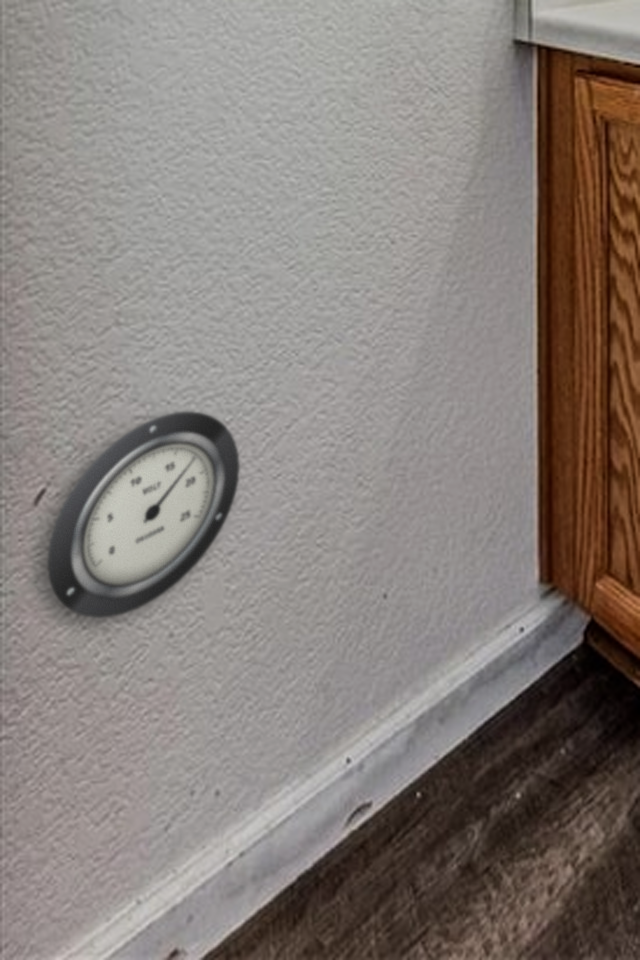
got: 17.5 V
